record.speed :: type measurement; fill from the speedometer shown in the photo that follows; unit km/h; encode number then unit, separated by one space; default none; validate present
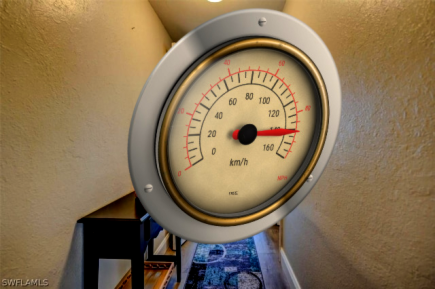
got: 140 km/h
